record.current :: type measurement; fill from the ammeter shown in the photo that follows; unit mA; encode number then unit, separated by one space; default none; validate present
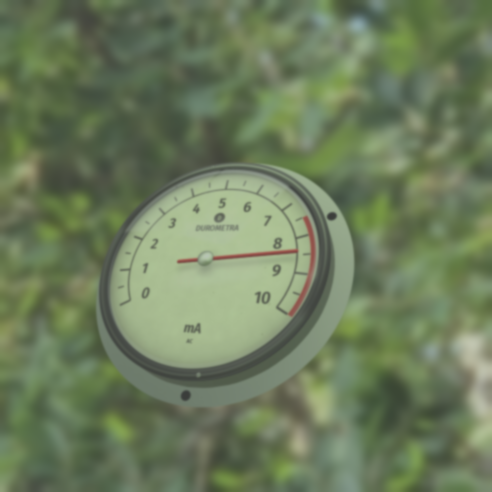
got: 8.5 mA
